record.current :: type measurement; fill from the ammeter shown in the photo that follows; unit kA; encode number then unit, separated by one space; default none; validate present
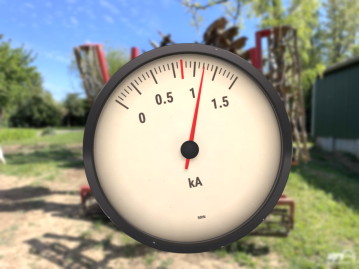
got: 1.1 kA
